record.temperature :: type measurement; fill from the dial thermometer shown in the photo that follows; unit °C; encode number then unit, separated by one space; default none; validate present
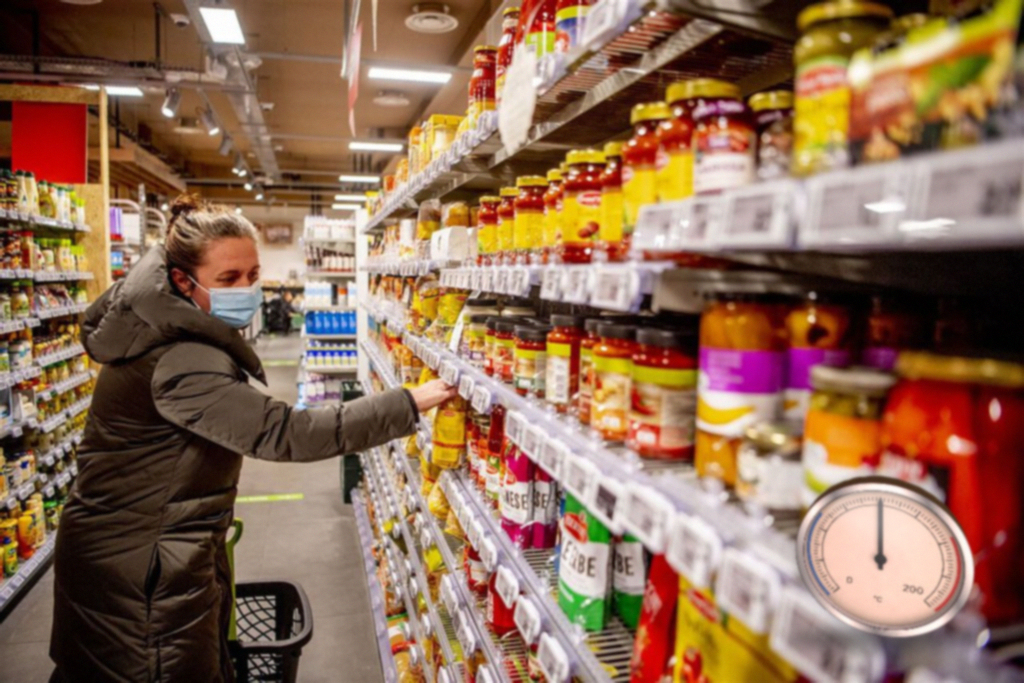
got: 100 °C
